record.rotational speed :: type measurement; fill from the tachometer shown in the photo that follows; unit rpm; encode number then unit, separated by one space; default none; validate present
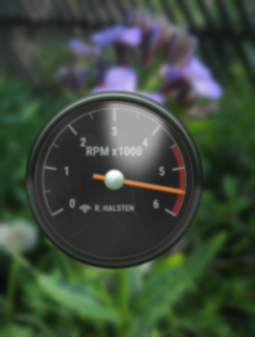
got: 5500 rpm
